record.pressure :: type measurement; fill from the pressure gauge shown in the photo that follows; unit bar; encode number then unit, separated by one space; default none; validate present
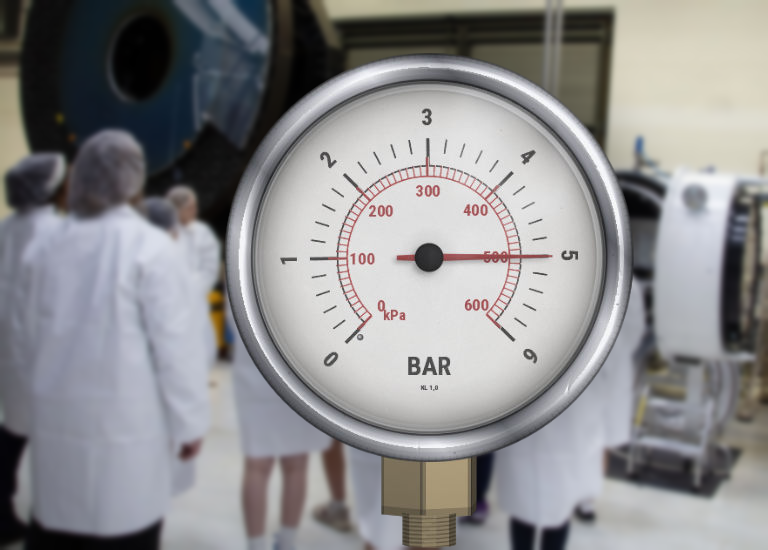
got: 5 bar
